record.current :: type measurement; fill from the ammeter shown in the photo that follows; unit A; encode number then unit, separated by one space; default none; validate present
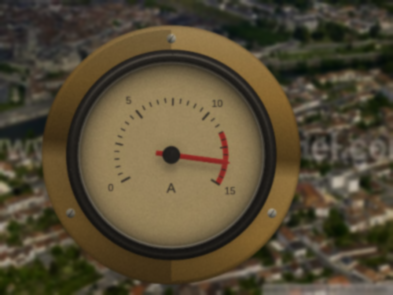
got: 13.5 A
